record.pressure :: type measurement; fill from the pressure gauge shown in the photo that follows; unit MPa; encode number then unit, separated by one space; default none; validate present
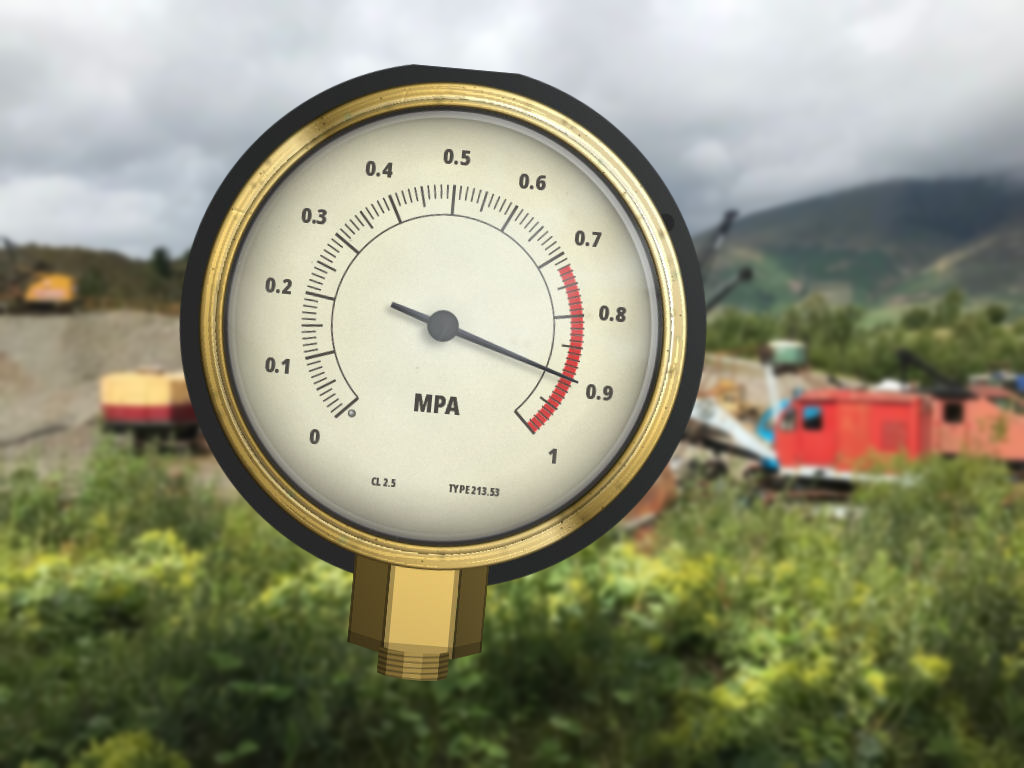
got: 0.9 MPa
